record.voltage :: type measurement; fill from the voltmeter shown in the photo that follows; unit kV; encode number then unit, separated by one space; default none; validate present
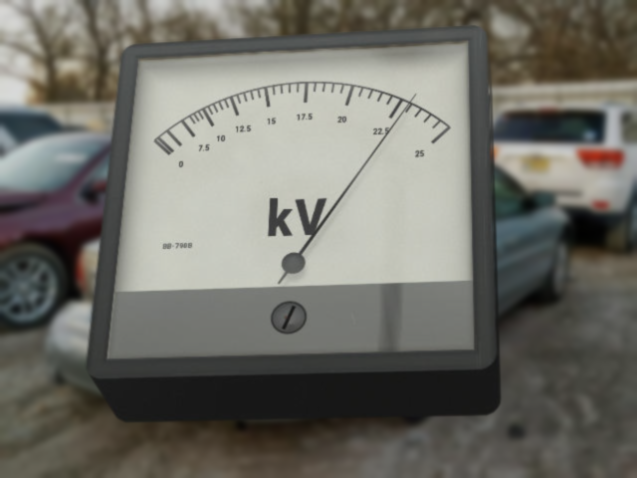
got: 23 kV
